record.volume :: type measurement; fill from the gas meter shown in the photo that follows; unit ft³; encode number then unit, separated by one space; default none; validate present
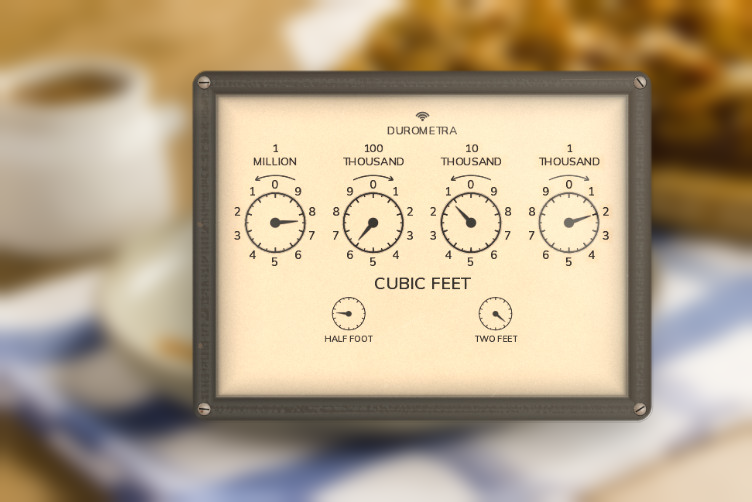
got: 761200 ft³
